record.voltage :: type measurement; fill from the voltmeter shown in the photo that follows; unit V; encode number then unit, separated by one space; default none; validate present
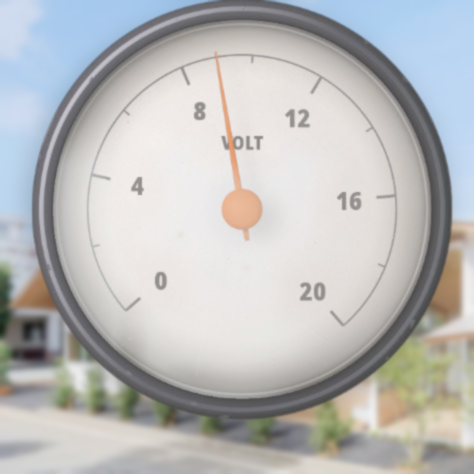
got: 9 V
